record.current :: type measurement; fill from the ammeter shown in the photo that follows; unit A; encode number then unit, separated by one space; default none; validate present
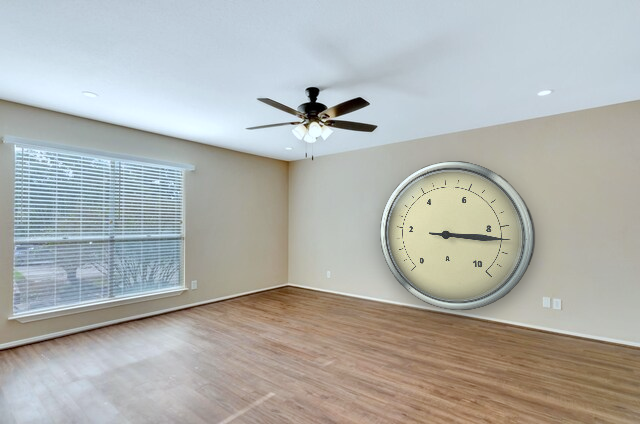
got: 8.5 A
